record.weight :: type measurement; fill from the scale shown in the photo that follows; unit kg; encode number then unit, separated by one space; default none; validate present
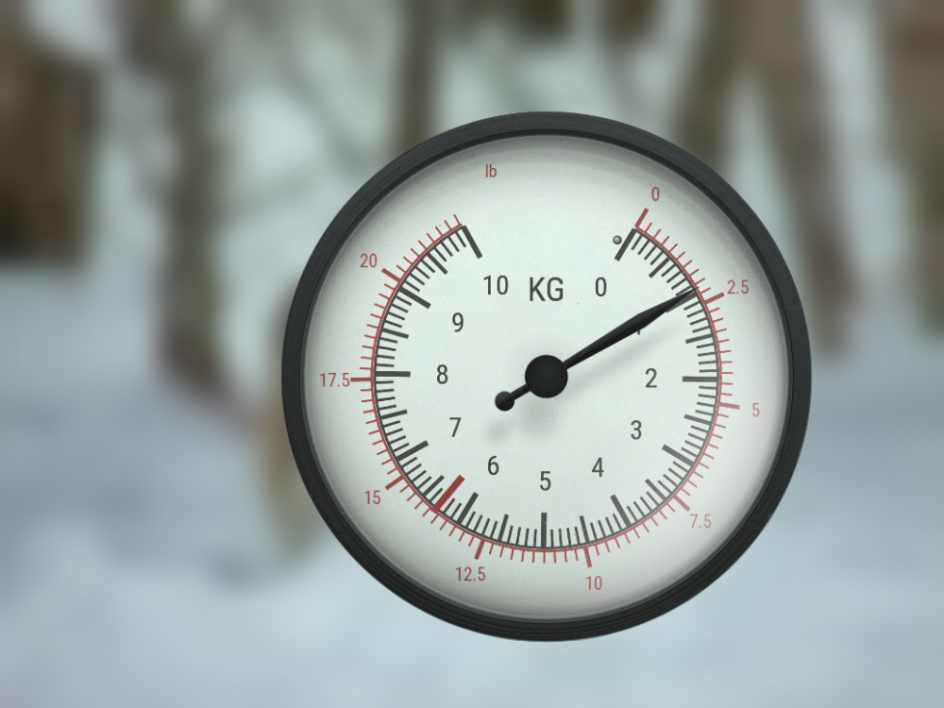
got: 0.95 kg
